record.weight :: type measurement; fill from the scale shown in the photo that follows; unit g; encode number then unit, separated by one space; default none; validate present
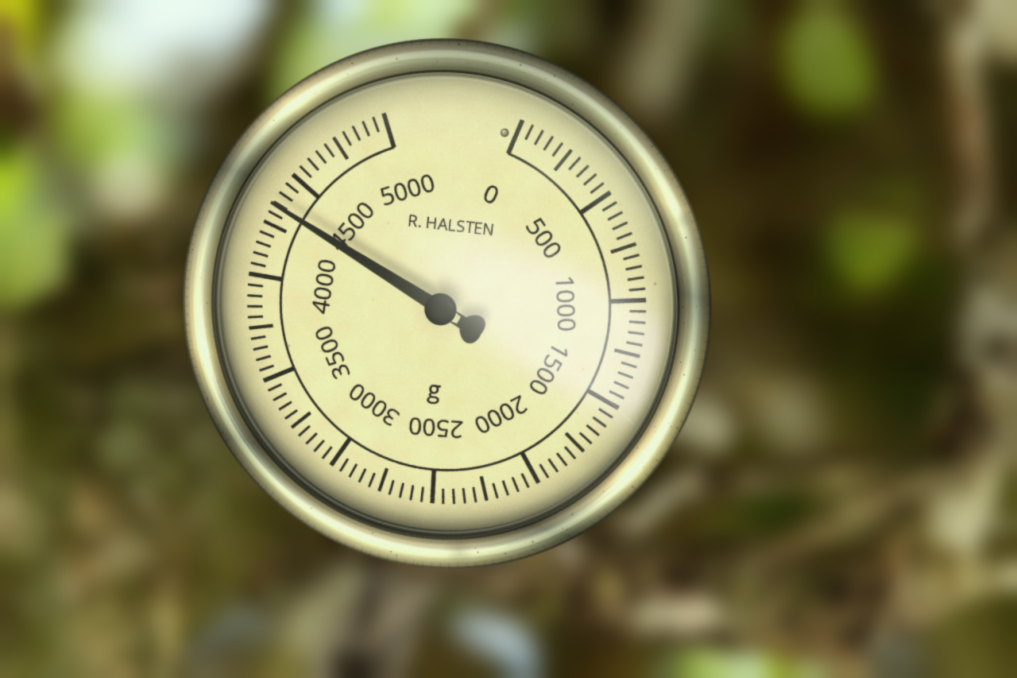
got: 4350 g
